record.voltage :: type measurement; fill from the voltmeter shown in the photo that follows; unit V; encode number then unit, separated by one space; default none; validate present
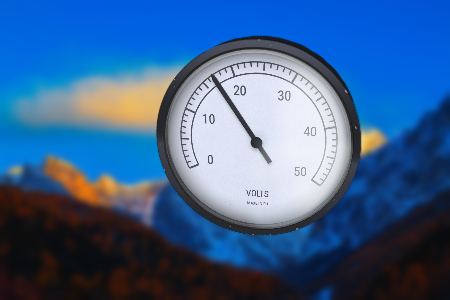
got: 17 V
